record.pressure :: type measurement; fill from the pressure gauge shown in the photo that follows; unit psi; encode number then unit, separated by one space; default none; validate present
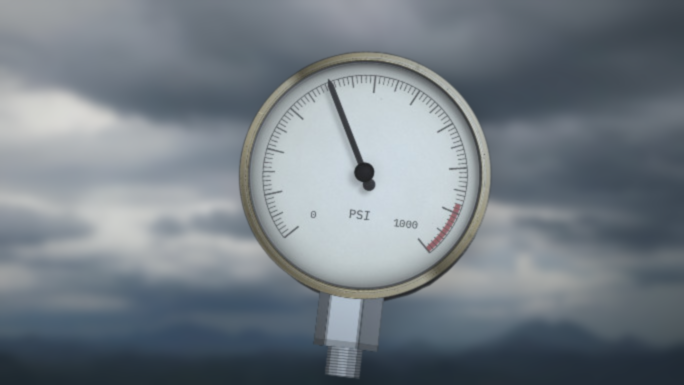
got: 400 psi
